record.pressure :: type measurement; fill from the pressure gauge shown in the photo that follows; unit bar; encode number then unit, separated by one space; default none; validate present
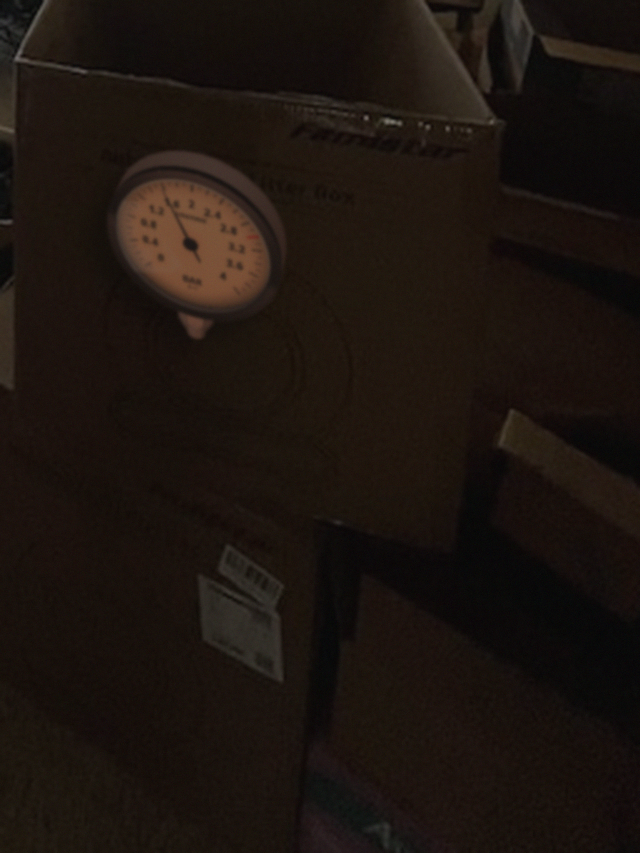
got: 1.6 bar
